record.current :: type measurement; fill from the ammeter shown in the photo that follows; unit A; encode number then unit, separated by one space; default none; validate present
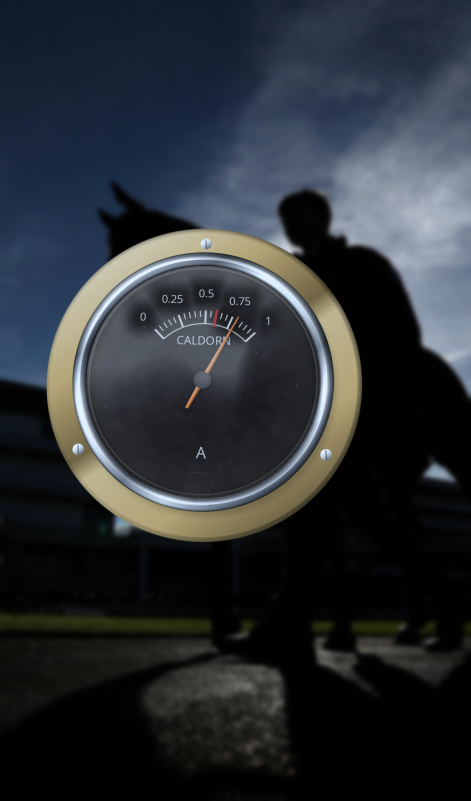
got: 0.8 A
